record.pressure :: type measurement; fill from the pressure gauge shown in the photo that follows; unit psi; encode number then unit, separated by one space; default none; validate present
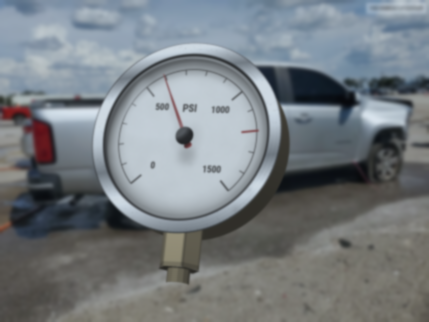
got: 600 psi
